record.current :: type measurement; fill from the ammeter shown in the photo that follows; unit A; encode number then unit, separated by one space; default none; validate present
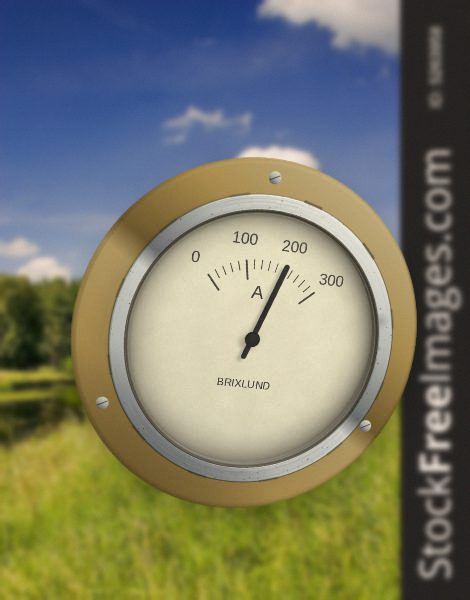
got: 200 A
